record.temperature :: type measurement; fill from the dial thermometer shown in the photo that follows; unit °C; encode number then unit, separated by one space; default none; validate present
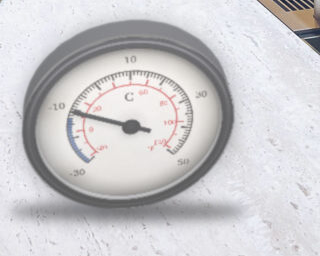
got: -10 °C
